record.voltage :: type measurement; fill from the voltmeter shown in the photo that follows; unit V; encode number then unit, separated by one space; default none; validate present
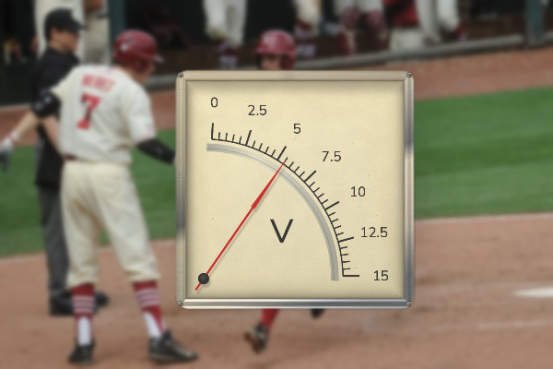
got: 5.5 V
